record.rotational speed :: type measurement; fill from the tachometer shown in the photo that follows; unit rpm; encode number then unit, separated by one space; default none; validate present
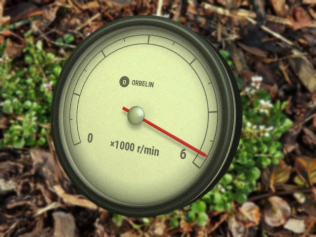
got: 5750 rpm
